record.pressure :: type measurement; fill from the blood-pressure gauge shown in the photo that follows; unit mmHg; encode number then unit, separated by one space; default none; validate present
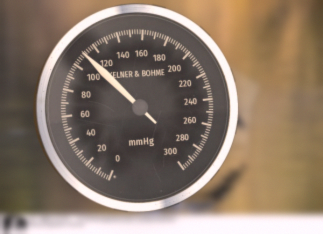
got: 110 mmHg
